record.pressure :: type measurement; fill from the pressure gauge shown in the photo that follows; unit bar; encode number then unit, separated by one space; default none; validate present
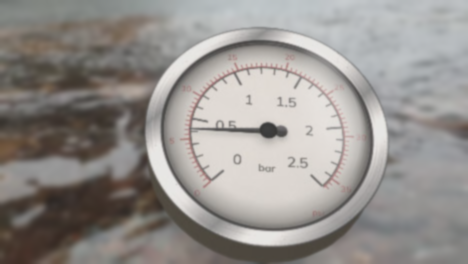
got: 0.4 bar
